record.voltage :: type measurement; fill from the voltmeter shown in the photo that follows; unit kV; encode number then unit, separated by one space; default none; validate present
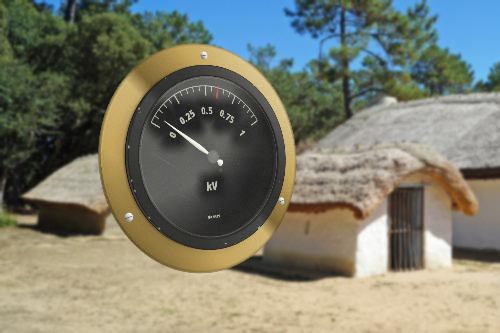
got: 0.05 kV
